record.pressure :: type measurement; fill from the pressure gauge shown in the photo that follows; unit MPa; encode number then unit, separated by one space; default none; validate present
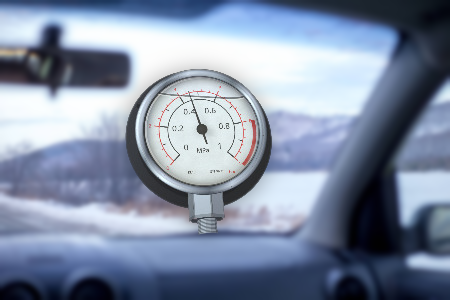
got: 0.45 MPa
